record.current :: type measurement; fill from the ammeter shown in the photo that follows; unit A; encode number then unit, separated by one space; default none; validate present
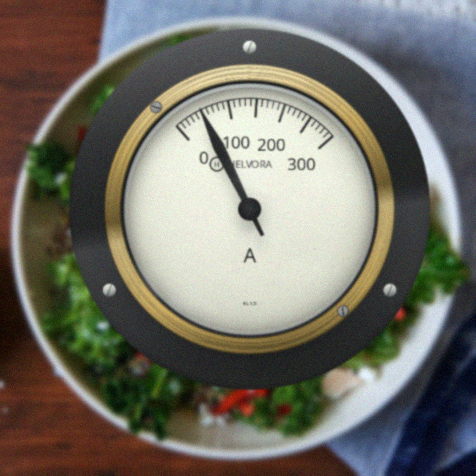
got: 50 A
